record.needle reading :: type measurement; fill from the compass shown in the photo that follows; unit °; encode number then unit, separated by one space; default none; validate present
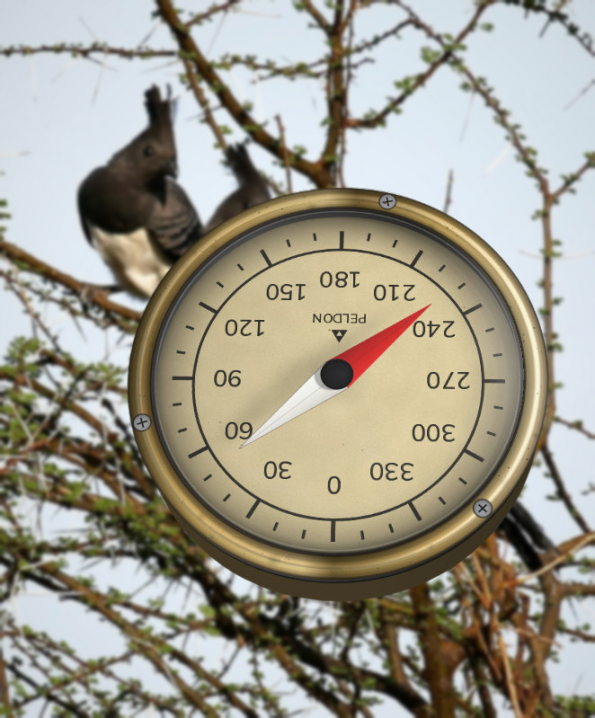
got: 230 °
